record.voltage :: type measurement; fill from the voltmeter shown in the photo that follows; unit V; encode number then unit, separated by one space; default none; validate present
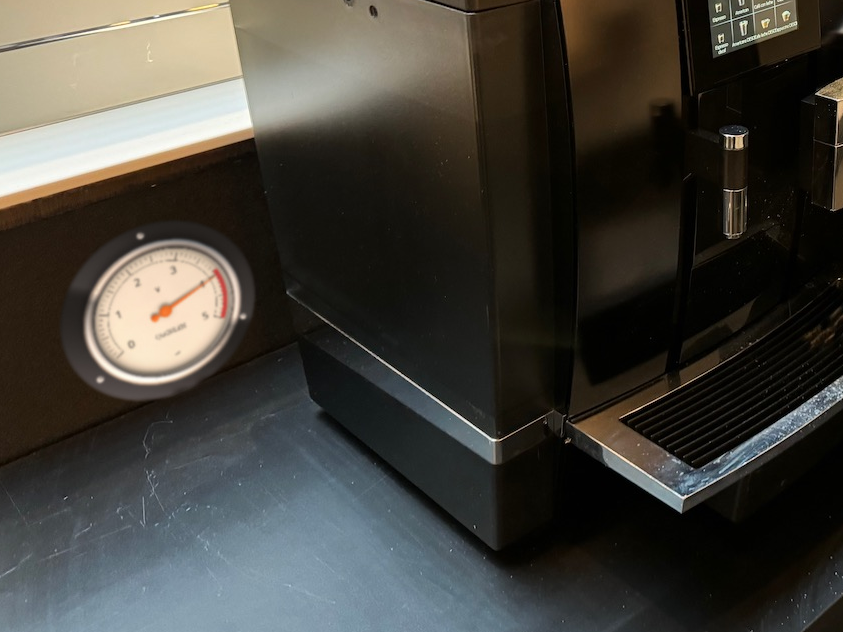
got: 4 V
